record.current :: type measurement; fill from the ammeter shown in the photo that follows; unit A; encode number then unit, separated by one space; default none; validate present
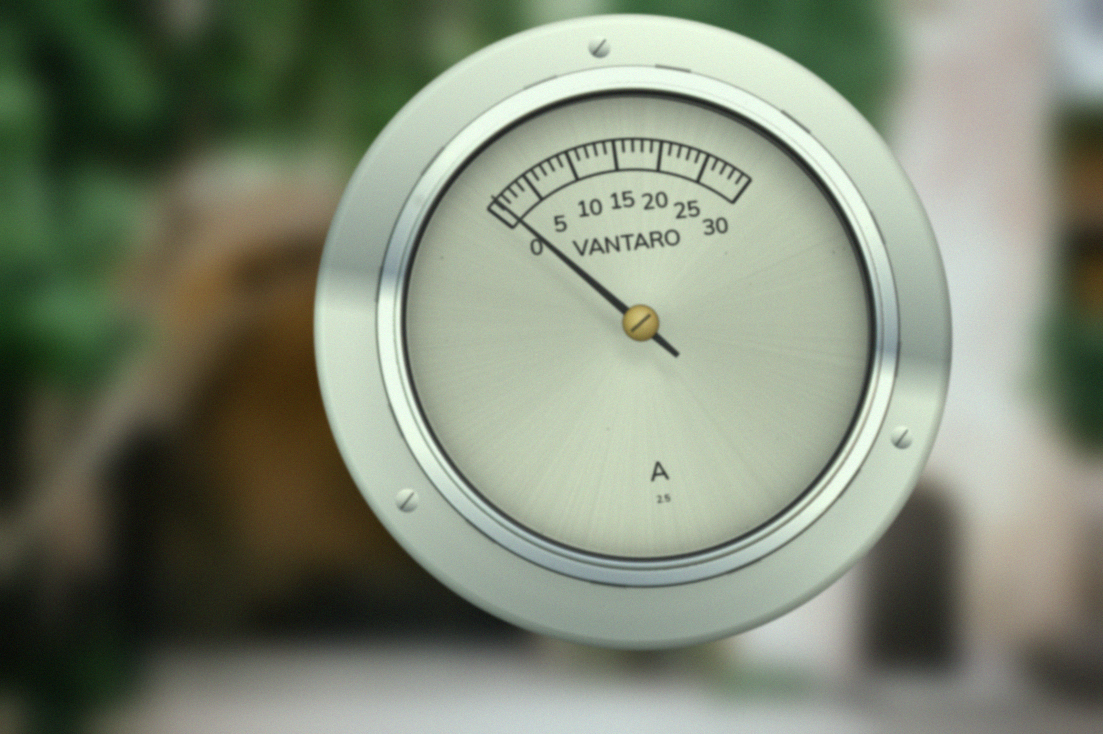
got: 1 A
